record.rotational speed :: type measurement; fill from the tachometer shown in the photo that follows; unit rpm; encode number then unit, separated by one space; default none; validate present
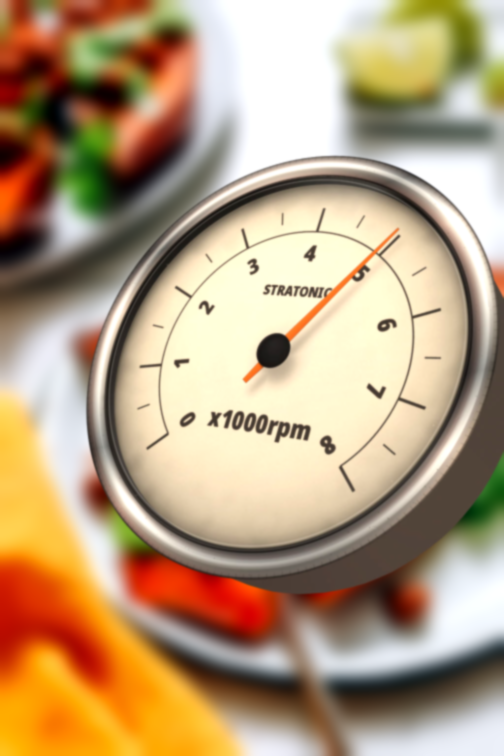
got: 5000 rpm
